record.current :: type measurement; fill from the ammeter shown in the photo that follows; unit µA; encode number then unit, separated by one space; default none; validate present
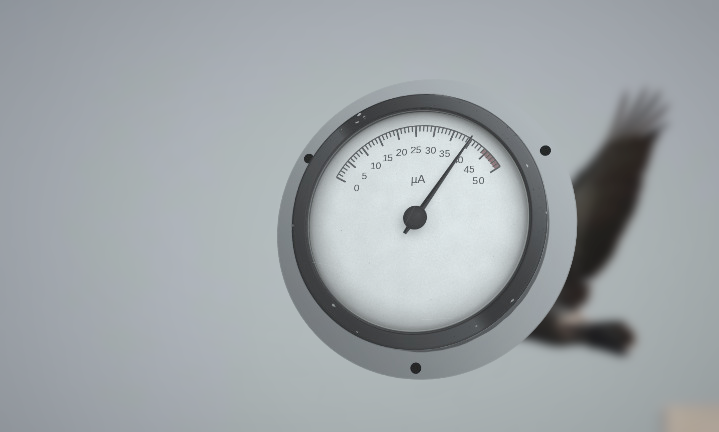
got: 40 µA
